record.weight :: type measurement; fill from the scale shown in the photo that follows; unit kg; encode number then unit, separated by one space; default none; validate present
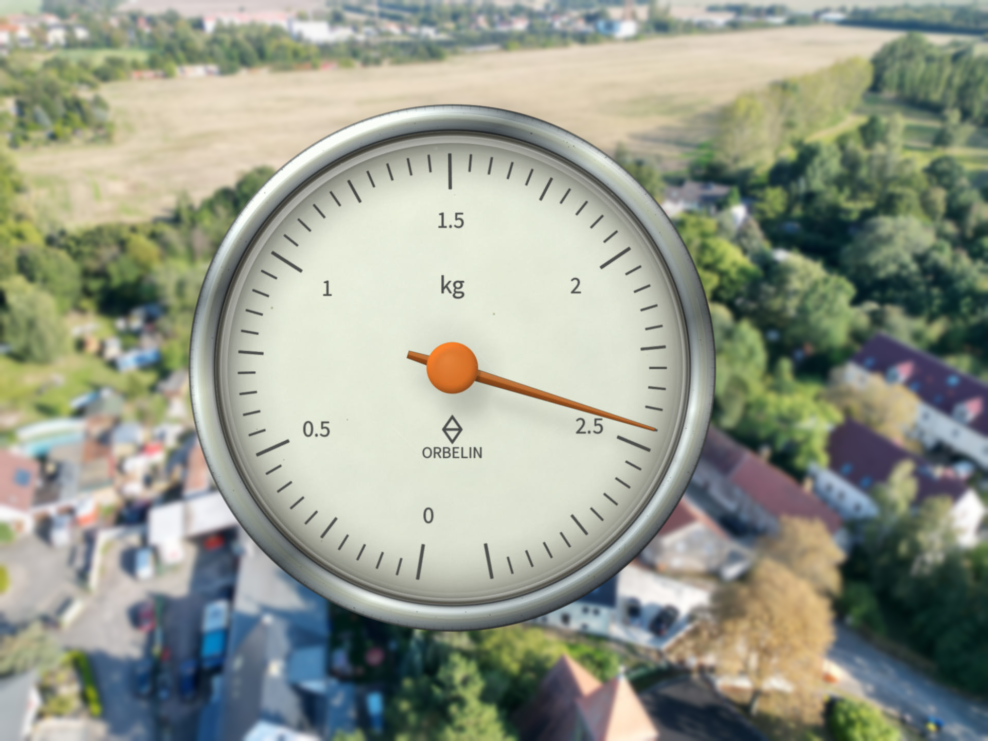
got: 2.45 kg
